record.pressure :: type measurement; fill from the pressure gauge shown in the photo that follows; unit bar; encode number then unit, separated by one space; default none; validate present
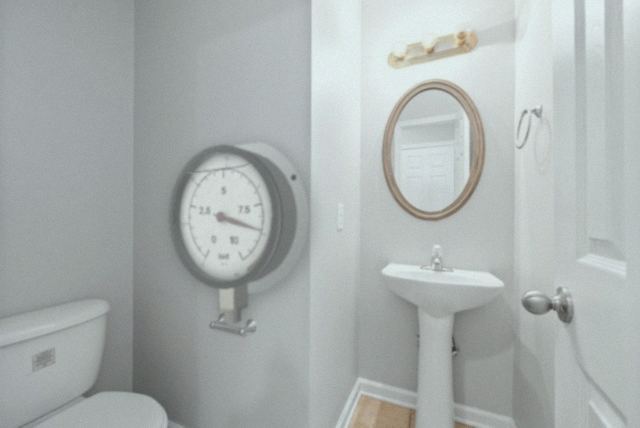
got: 8.5 bar
